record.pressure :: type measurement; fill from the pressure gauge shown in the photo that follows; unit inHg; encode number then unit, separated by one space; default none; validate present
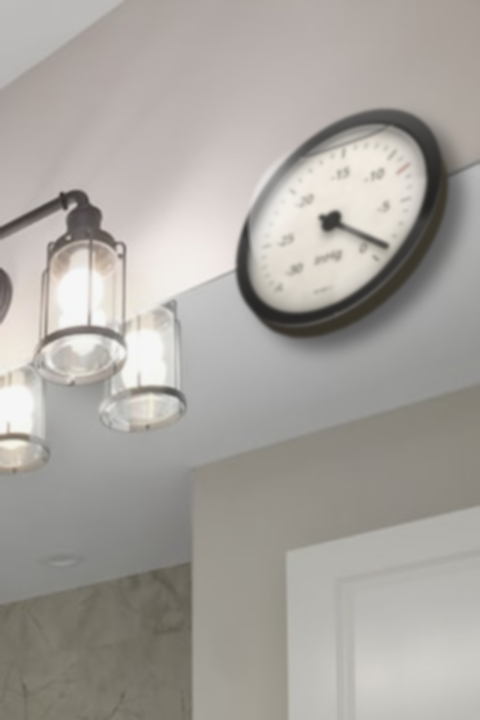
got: -1 inHg
